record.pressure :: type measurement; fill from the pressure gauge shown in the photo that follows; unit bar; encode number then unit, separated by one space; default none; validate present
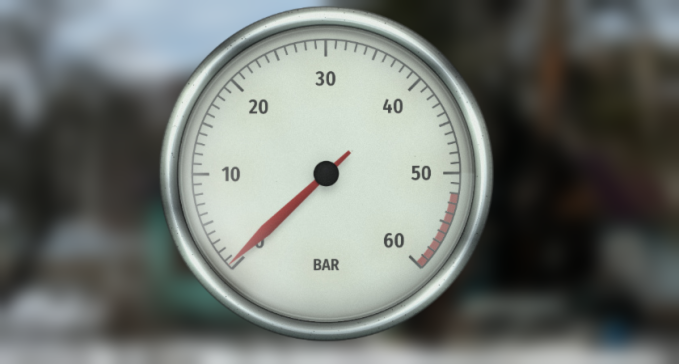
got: 0.5 bar
